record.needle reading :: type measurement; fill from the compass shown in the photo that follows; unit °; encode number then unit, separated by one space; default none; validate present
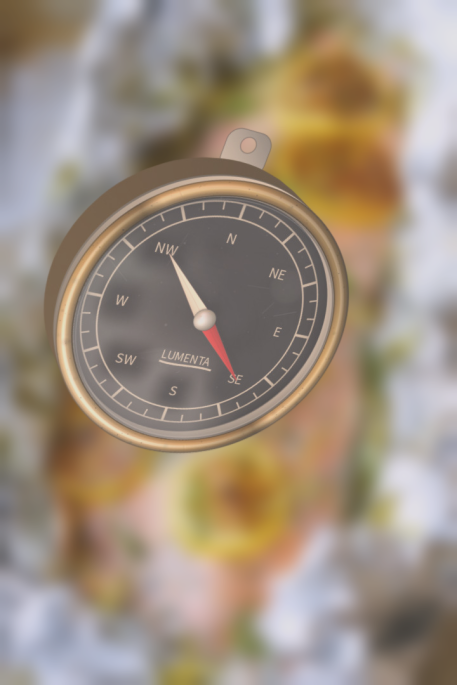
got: 135 °
